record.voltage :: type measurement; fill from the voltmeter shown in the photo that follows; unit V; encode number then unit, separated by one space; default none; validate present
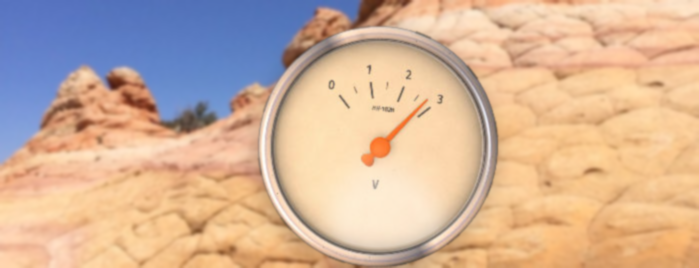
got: 2.75 V
